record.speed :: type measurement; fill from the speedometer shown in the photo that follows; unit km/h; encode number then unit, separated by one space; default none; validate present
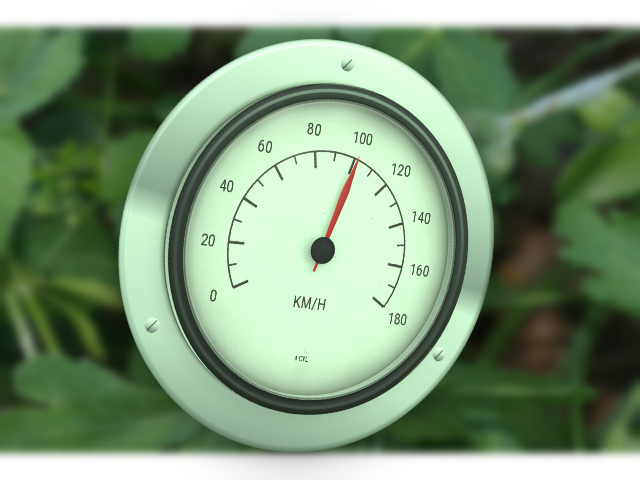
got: 100 km/h
